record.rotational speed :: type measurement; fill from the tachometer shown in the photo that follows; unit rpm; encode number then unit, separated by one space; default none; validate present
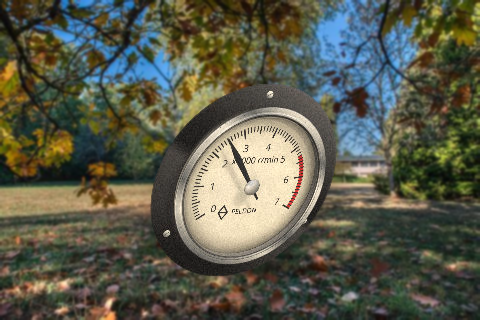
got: 2500 rpm
